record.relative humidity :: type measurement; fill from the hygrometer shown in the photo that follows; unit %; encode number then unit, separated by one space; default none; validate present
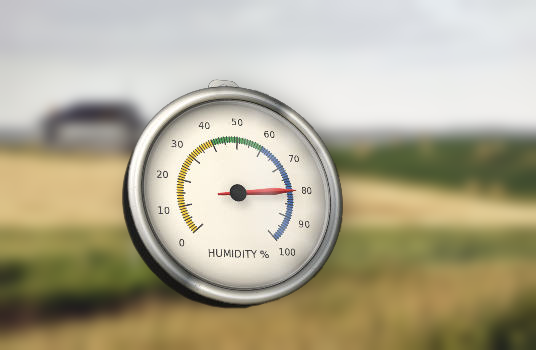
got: 80 %
